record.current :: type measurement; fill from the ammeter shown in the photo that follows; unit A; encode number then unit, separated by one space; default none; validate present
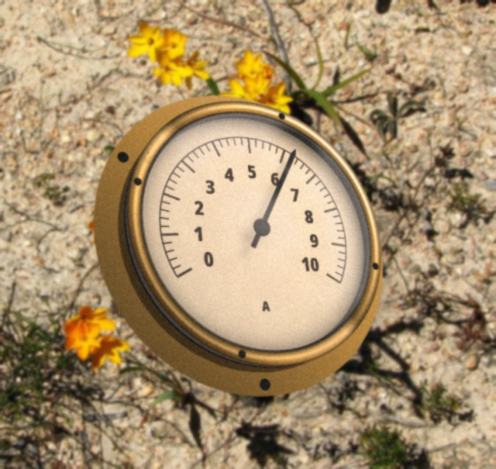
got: 6.2 A
